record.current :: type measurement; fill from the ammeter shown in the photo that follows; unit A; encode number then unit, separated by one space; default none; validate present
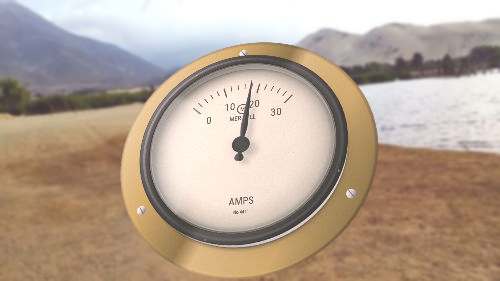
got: 18 A
